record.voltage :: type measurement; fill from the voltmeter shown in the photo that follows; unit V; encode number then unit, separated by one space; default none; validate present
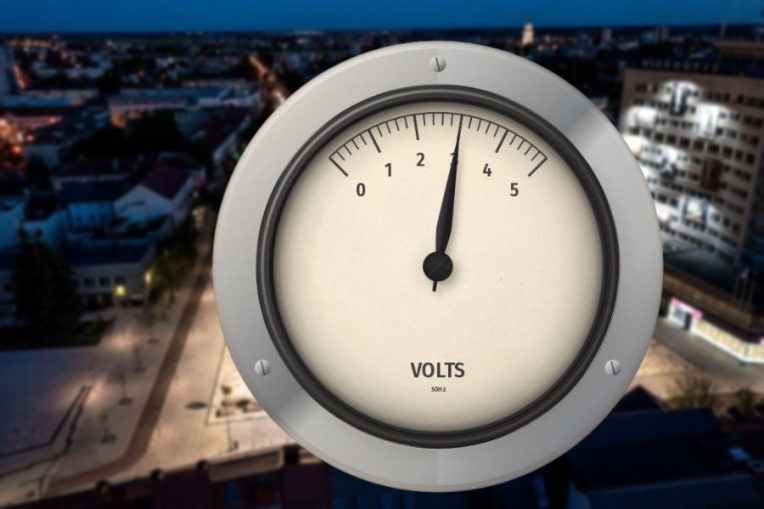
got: 3 V
